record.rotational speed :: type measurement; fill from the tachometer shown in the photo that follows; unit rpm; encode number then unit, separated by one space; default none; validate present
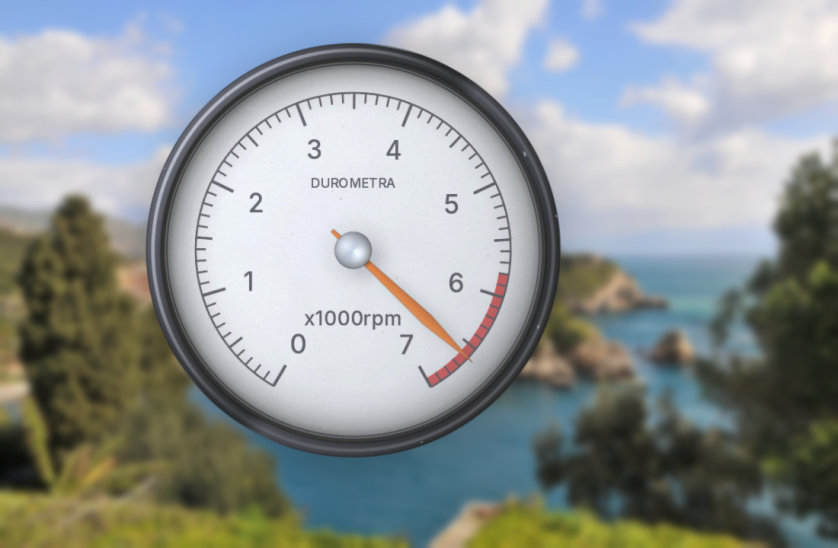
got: 6600 rpm
